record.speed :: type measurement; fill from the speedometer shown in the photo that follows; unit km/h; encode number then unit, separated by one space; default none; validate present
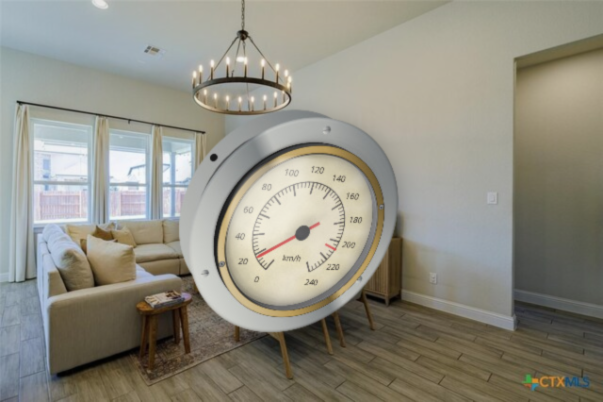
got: 20 km/h
